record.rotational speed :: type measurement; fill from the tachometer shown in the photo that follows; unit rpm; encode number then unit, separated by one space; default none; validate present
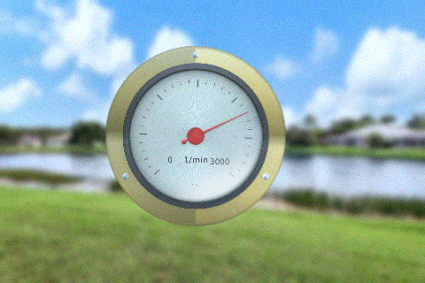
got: 2200 rpm
